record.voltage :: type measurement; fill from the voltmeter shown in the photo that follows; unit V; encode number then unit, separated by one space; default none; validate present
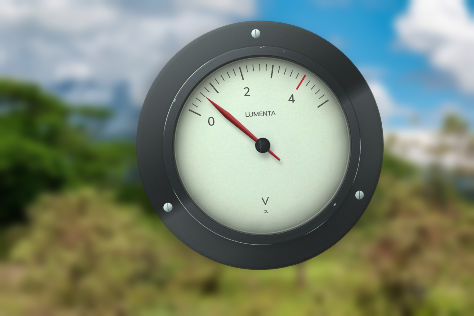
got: 0.6 V
